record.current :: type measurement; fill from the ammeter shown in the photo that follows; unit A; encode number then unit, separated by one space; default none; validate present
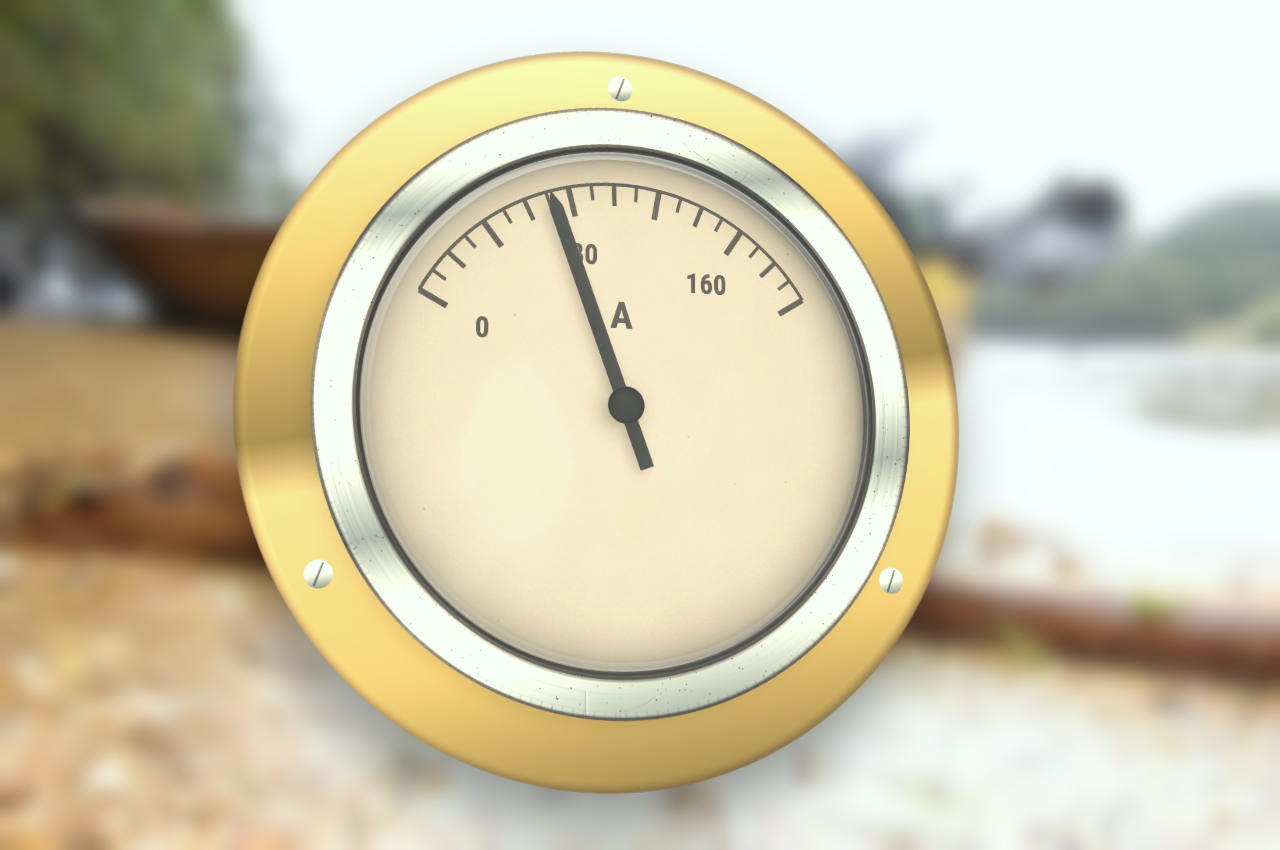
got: 70 A
